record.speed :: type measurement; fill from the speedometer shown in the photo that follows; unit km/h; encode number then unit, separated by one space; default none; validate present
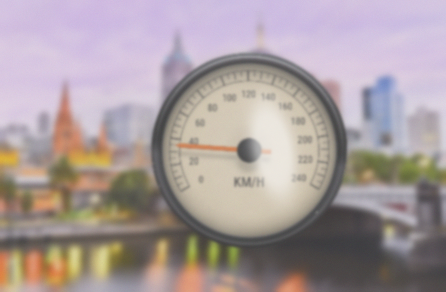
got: 35 km/h
